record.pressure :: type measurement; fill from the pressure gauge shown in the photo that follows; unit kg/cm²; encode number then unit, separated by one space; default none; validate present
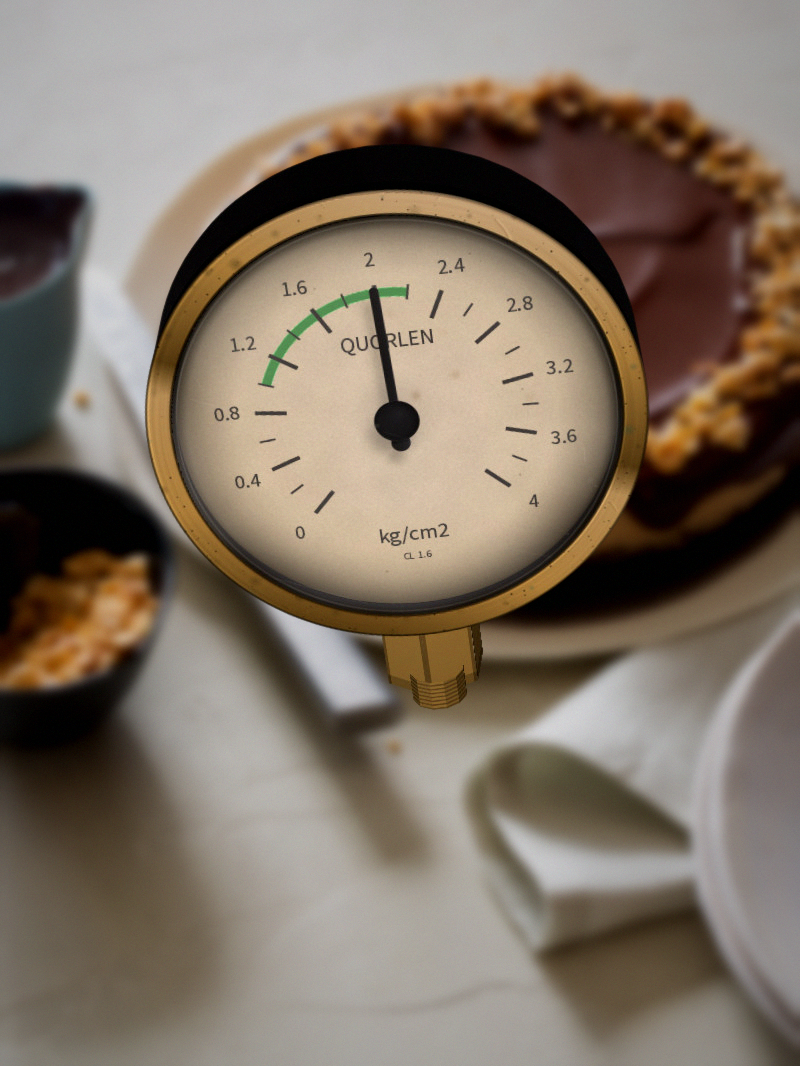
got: 2 kg/cm²
